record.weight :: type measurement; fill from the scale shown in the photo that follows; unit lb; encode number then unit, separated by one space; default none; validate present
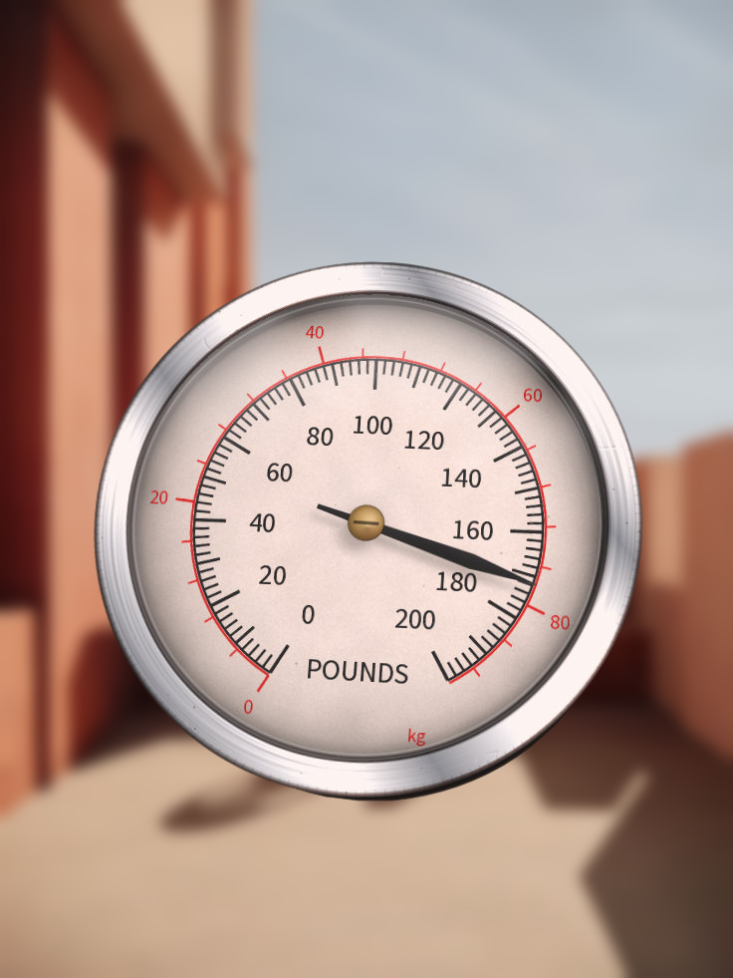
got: 172 lb
